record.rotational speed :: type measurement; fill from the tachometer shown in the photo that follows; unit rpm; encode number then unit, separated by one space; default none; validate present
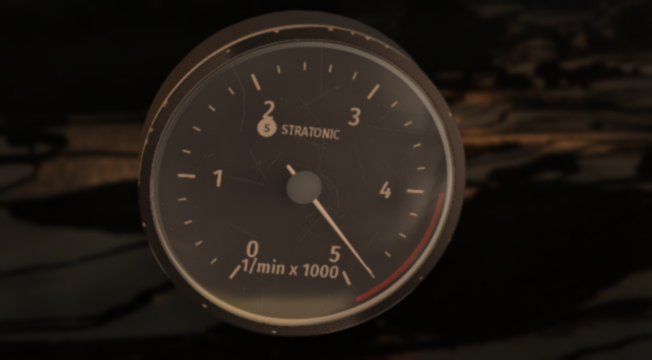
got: 4800 rpm
